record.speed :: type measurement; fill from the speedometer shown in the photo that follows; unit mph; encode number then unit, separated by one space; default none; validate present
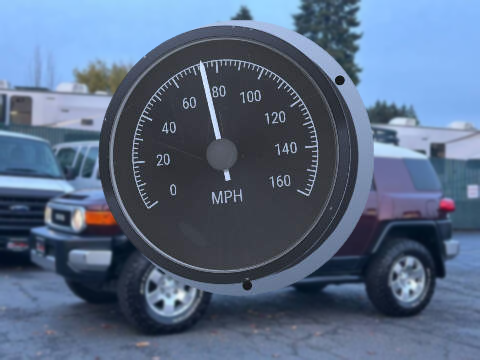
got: 74 mph
